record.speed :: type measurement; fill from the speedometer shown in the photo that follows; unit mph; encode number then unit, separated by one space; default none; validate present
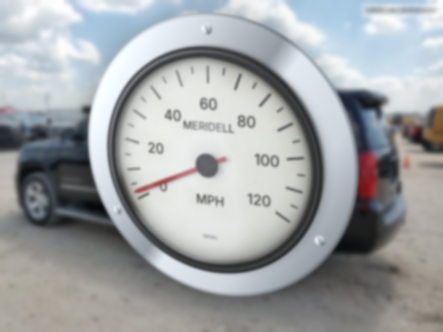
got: 2.5 mph
